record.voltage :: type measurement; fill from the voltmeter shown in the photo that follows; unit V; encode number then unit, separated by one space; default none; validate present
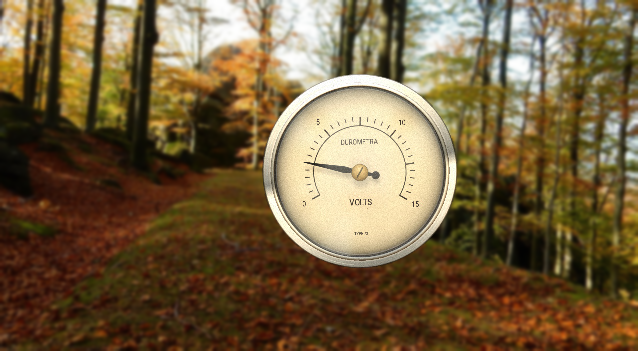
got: 2.5 V
